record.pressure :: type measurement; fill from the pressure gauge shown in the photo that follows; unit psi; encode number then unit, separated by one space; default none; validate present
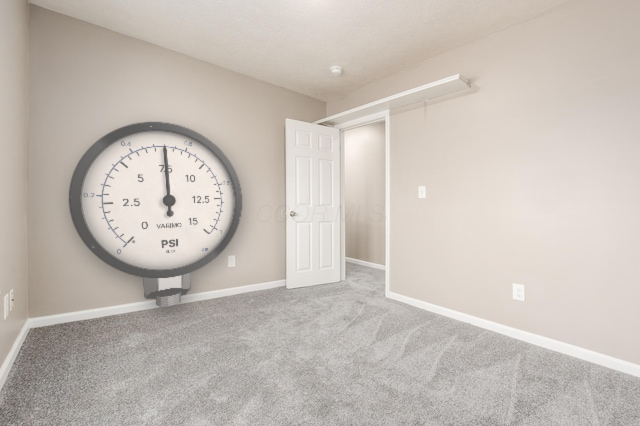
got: 7.5 psi
